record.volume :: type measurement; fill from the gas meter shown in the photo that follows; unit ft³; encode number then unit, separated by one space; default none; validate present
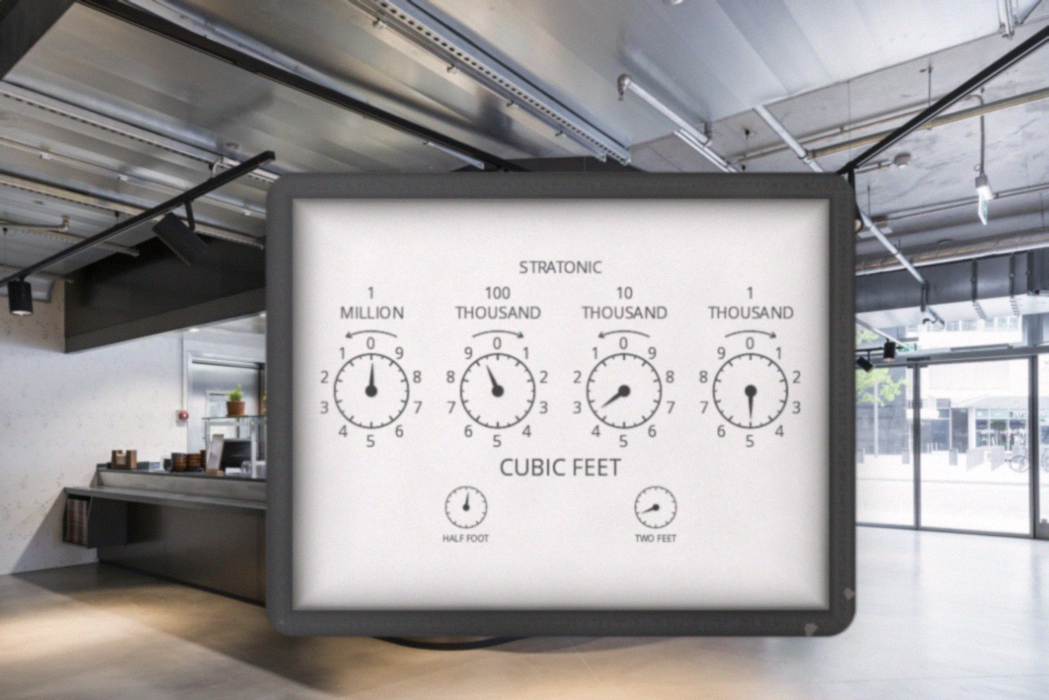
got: 993500 ft³
